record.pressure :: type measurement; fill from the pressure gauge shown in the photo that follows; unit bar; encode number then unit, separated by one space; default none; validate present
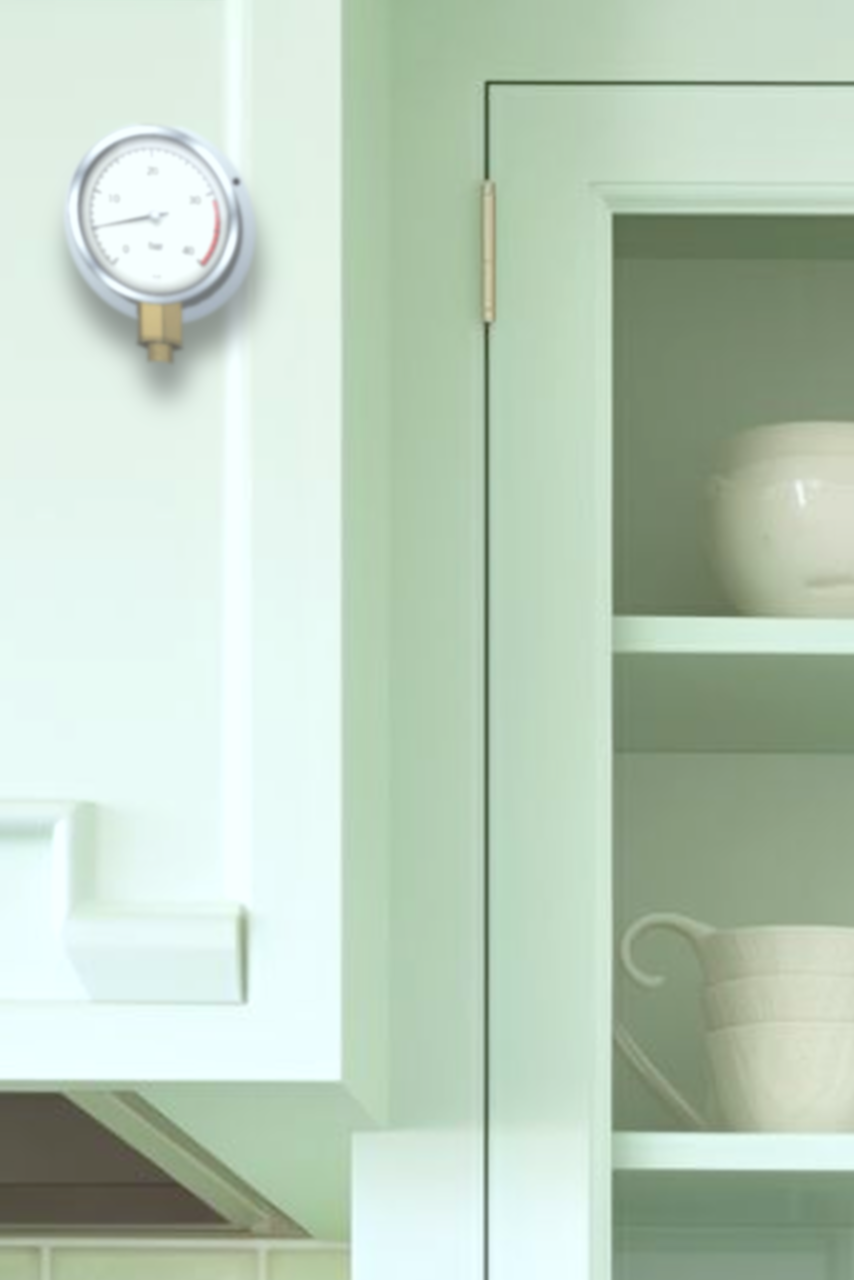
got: 5 bar
